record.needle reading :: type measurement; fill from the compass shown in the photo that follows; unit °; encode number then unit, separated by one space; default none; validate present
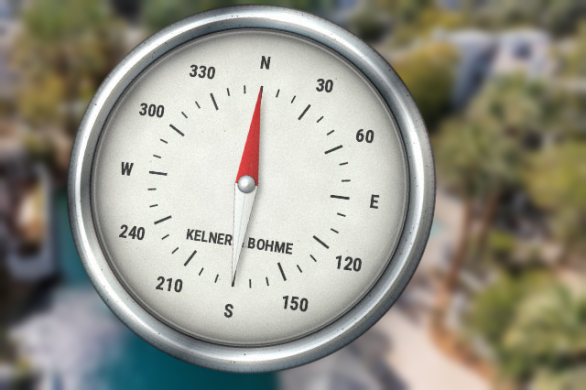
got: 0 °
